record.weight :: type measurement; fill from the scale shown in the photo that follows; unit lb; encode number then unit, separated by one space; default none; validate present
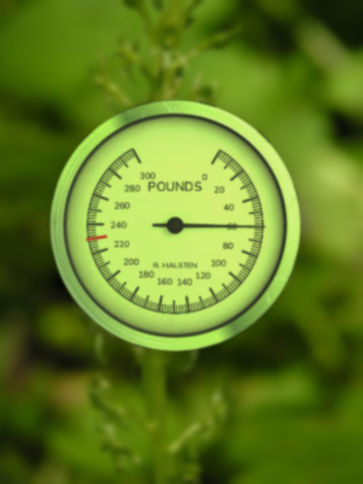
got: 60 lb
